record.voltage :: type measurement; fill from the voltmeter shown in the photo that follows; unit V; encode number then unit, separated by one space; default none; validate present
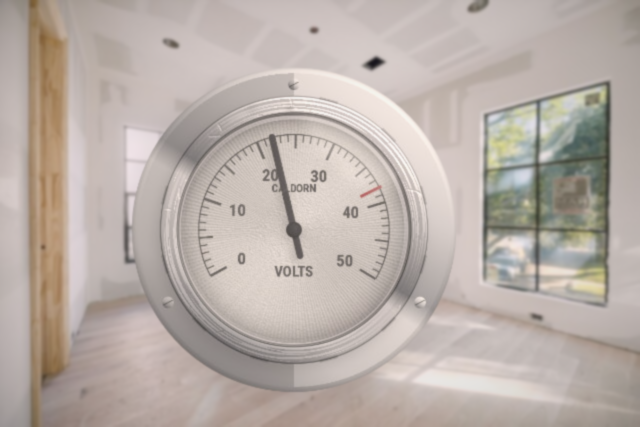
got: 22 V
